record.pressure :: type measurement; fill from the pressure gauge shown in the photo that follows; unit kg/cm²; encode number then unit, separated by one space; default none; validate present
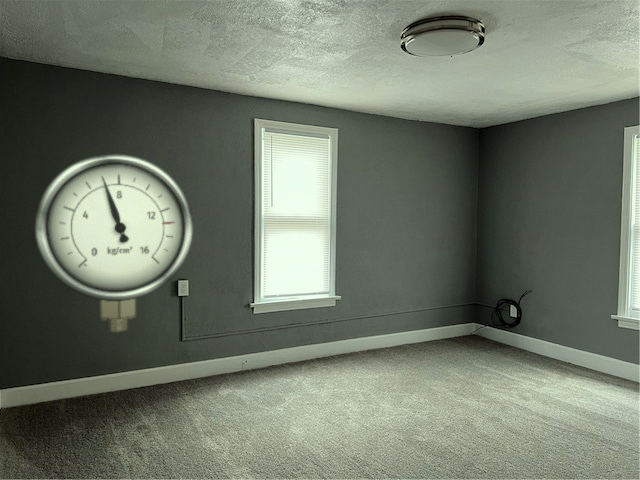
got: 7 kg/cm²
